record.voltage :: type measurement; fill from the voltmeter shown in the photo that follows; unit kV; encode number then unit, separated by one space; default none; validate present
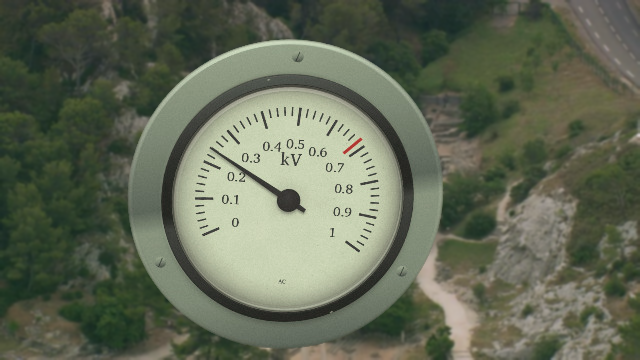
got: 0.24 kV
